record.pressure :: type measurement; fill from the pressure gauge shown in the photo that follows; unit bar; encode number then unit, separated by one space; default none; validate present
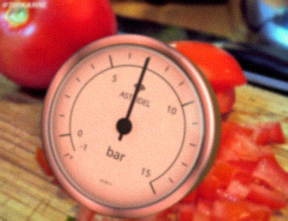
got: 7 bar
